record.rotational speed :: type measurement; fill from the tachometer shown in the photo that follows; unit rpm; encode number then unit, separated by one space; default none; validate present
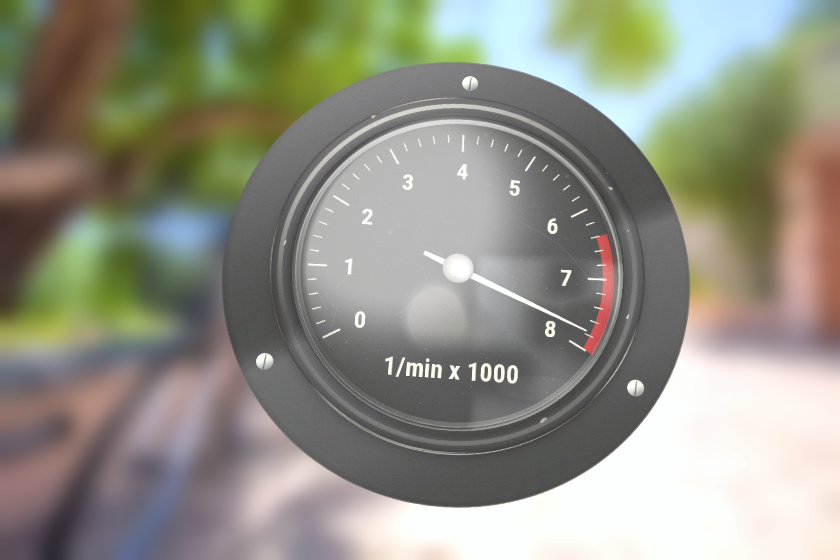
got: 7800 rpm
